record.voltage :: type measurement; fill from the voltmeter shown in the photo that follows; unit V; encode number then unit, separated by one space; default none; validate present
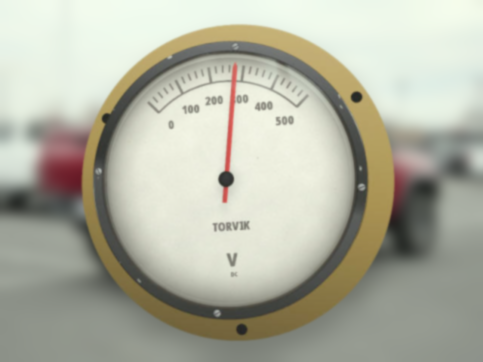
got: 280 V
